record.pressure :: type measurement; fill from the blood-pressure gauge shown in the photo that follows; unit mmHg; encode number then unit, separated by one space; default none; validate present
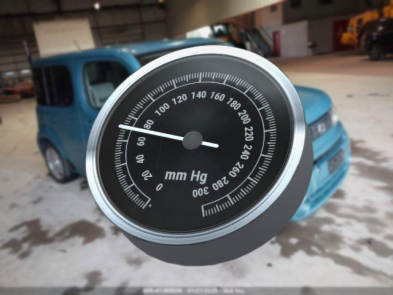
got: 70 mmHg
